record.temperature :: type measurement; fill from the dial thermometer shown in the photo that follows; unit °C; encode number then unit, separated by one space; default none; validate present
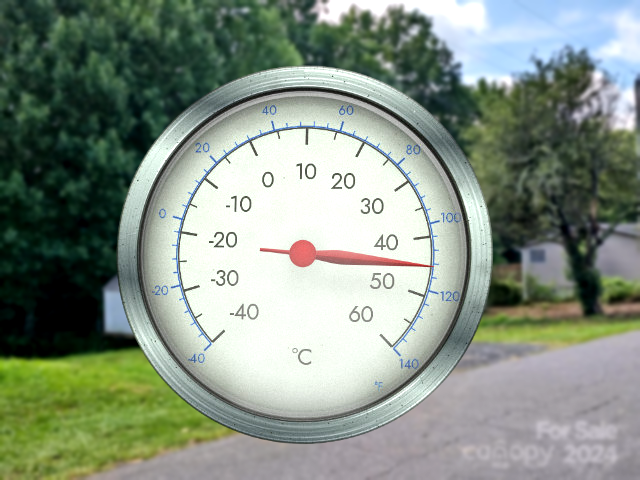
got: 45 °C
